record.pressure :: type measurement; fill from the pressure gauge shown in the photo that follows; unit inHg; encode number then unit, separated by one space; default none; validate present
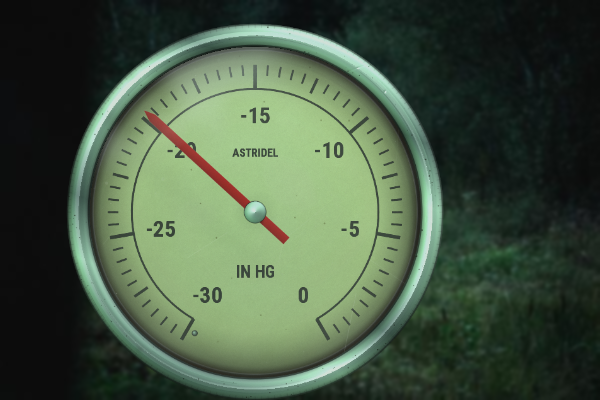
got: -19.75 inHg
